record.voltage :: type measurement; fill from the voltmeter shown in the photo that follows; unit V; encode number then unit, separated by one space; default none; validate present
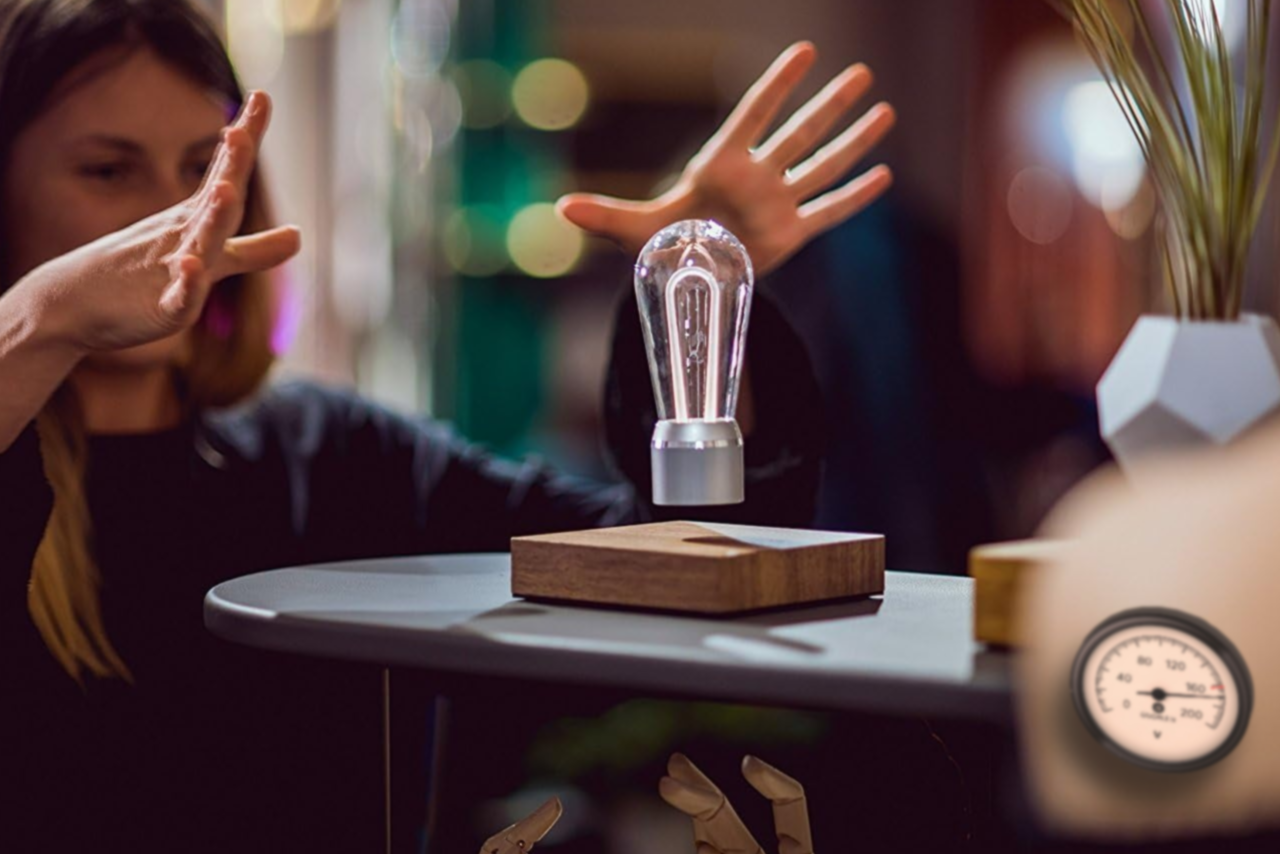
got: 170 V
